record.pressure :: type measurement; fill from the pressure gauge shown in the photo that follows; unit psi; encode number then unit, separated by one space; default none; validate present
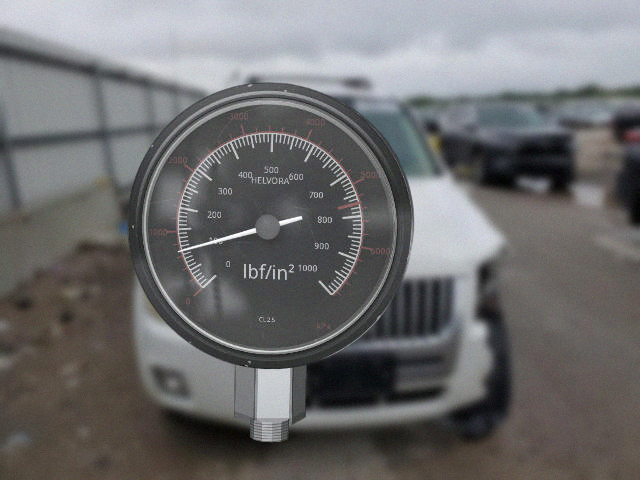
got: 100 psi
